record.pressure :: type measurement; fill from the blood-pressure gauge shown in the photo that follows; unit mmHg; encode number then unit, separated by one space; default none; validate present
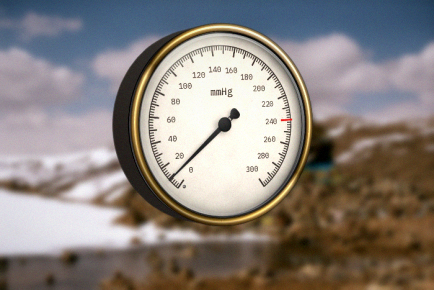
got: 10 mmHg
